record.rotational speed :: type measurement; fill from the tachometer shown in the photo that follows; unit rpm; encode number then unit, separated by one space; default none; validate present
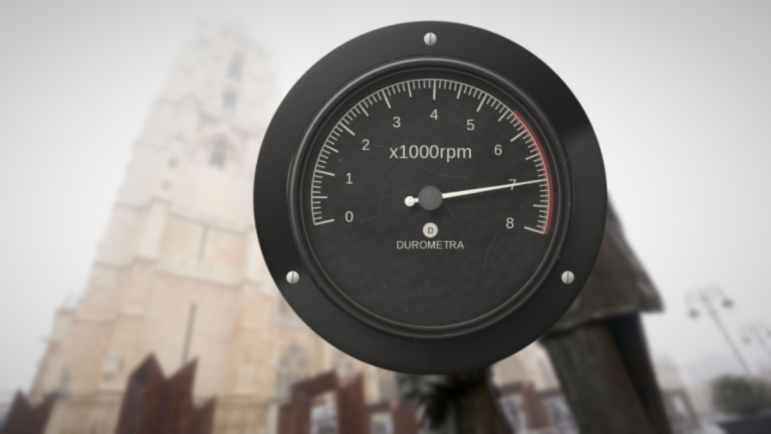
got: 7000 rpm
